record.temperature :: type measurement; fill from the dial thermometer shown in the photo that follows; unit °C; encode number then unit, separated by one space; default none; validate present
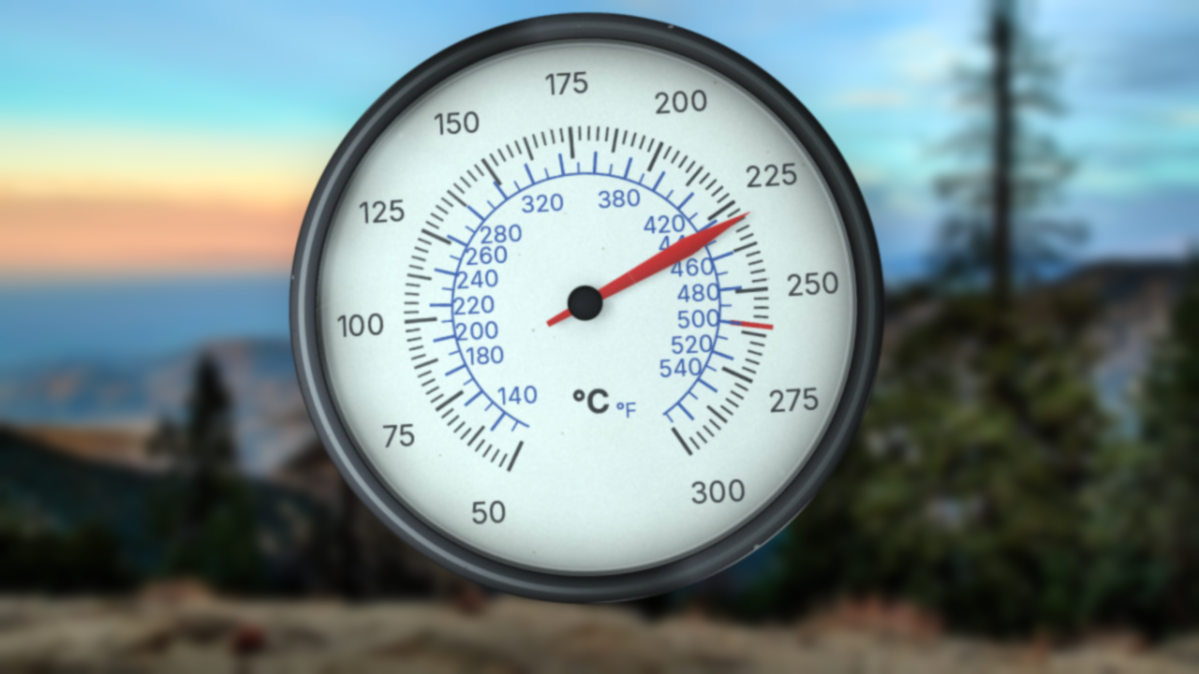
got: 230 °C
